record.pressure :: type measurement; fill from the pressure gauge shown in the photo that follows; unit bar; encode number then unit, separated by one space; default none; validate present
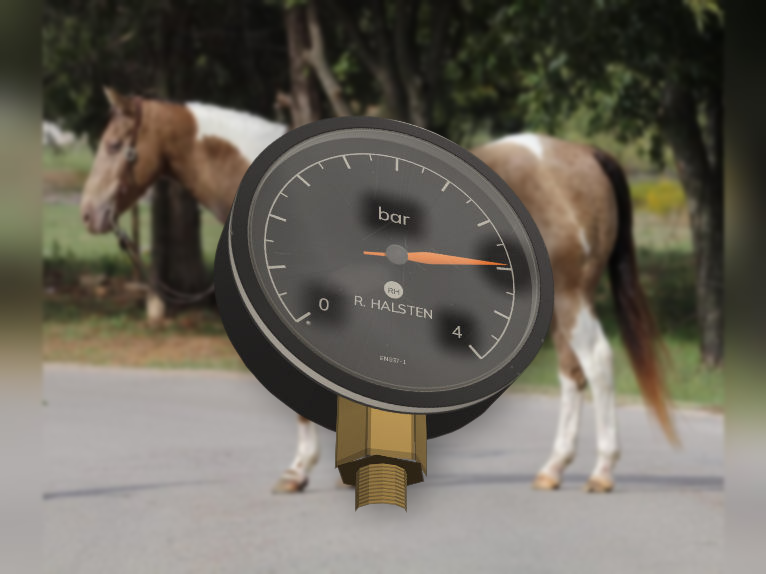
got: 3.2 bar
